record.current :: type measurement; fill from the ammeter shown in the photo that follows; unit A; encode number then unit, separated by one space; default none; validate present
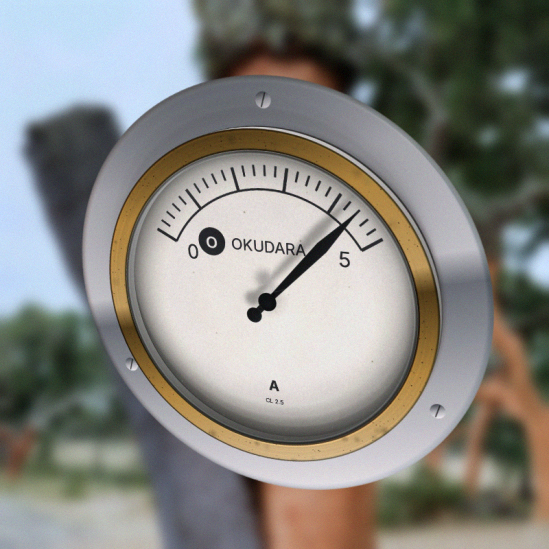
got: 4.4 A
